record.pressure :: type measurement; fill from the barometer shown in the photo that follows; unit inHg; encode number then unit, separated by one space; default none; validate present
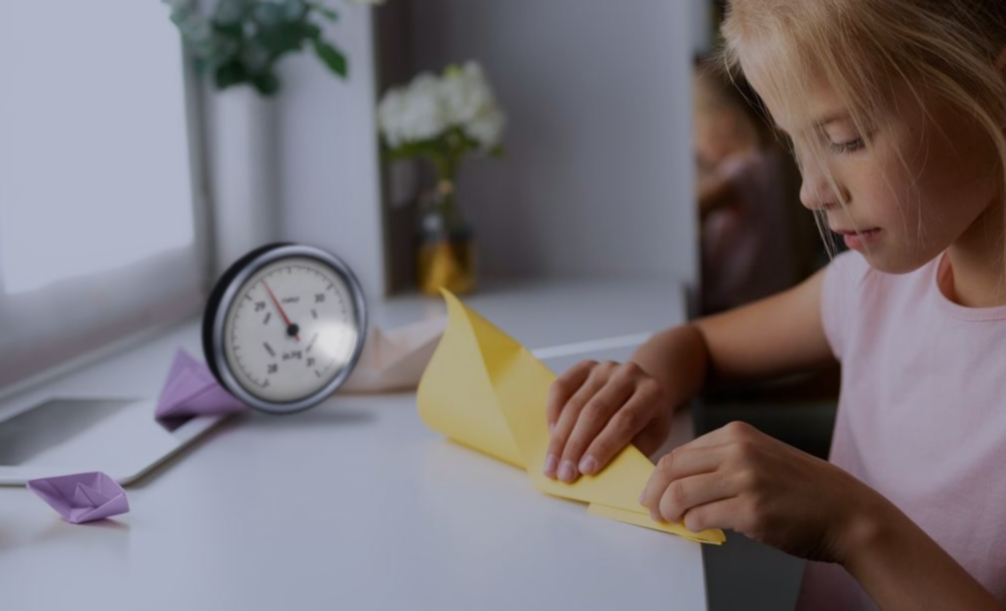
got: 29.2 inHg
